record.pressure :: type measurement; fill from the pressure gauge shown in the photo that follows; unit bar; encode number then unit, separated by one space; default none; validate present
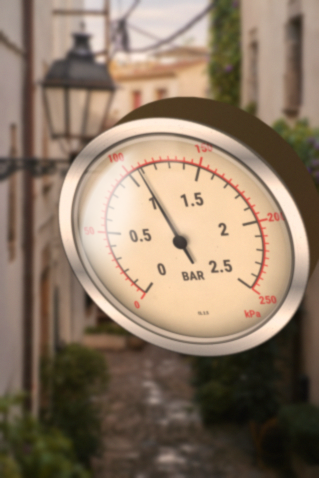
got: 1.1 bar
